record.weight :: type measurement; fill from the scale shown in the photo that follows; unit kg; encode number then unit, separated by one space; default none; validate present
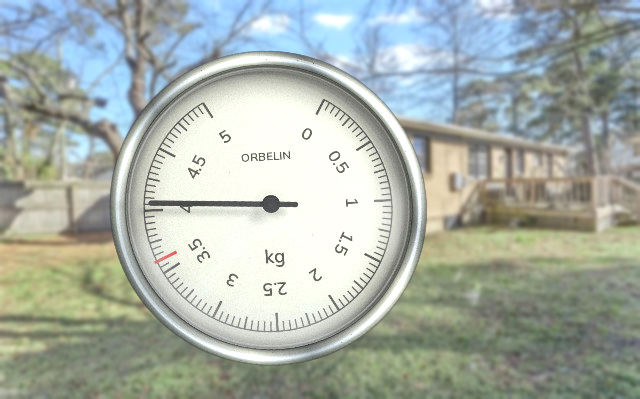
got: 4.05 kg
